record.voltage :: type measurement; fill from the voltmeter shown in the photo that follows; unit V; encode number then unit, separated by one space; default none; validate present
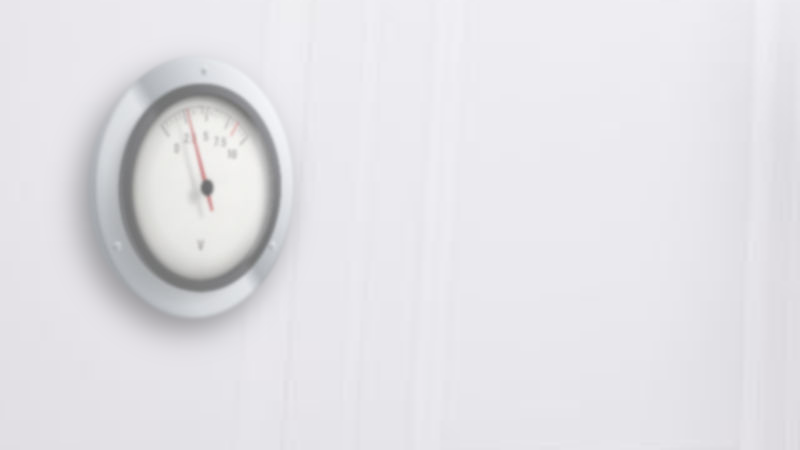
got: 2.5 V
